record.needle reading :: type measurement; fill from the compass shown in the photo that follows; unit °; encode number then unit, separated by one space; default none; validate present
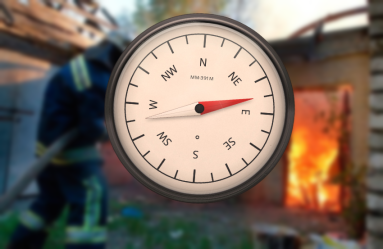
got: 75 °
